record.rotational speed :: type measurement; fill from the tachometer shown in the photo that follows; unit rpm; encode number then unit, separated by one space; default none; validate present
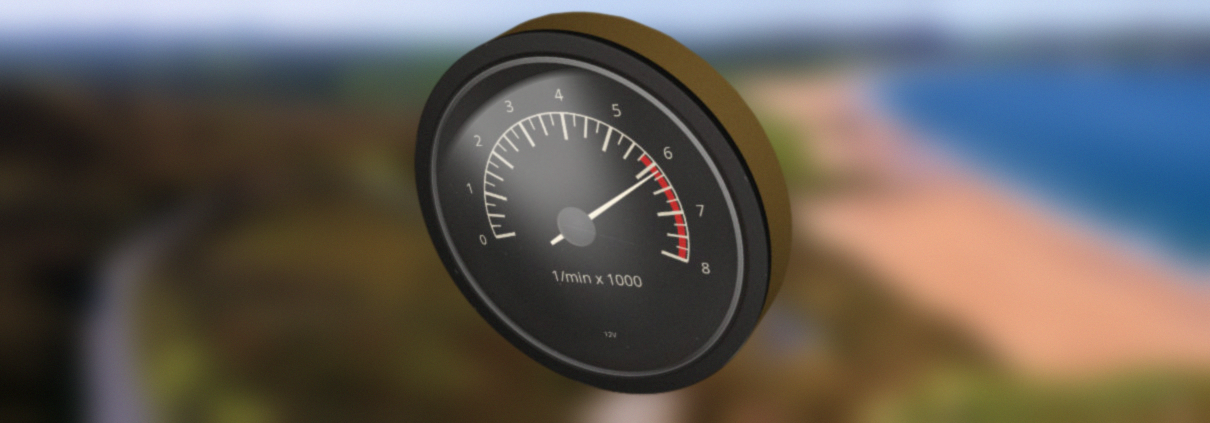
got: 6125 rpm
